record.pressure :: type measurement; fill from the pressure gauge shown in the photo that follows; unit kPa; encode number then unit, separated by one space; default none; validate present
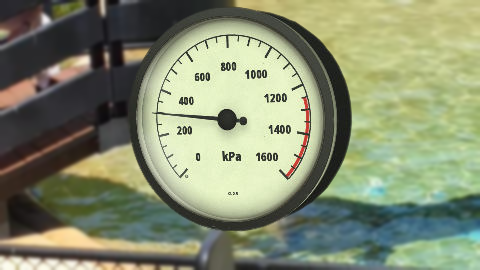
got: 300 kPa
